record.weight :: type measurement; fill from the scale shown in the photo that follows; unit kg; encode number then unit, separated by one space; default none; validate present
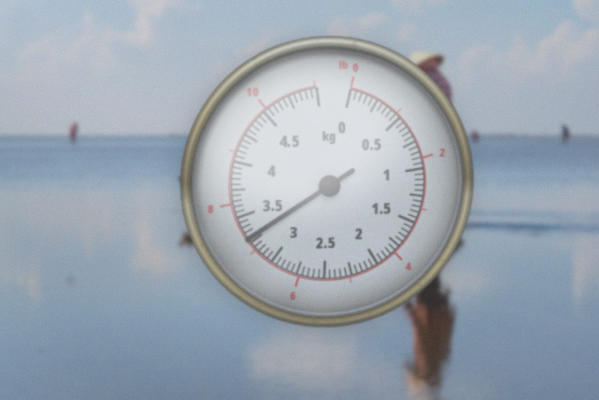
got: 3.3 kg
